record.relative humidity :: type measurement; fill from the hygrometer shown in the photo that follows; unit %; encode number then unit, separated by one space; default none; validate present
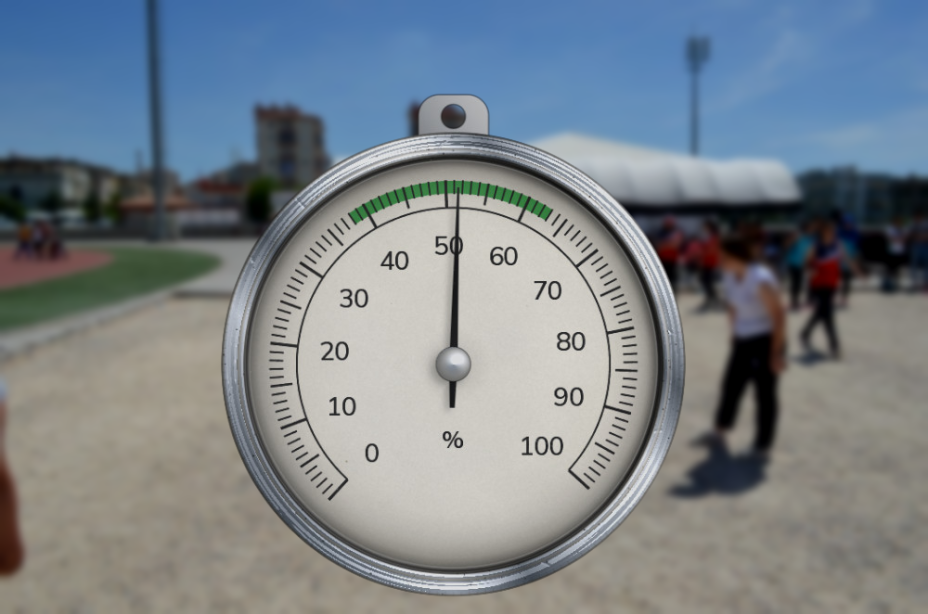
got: 51.5 %
